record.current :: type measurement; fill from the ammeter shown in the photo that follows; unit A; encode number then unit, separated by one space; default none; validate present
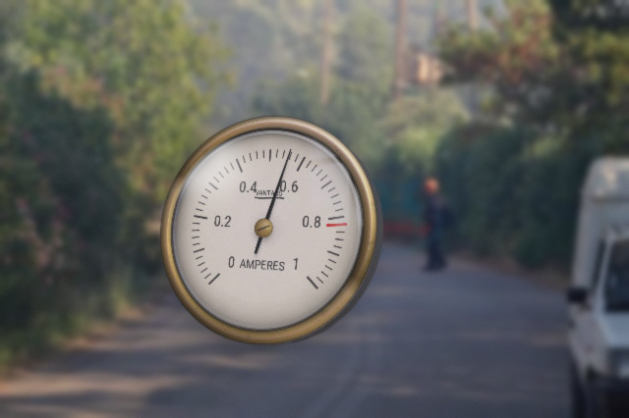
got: 0.56 A
